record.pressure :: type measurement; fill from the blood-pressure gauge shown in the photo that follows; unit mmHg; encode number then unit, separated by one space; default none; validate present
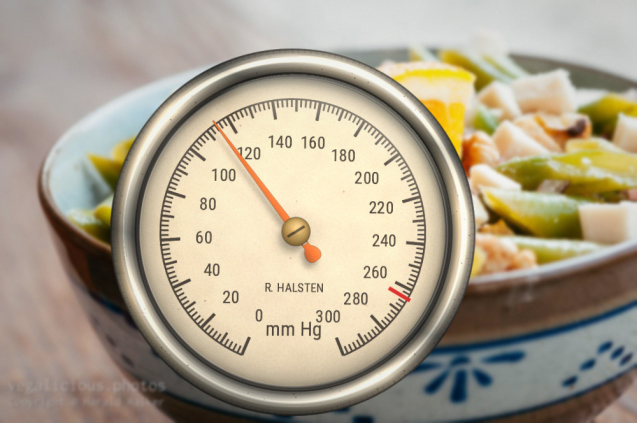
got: 114 mmHg
